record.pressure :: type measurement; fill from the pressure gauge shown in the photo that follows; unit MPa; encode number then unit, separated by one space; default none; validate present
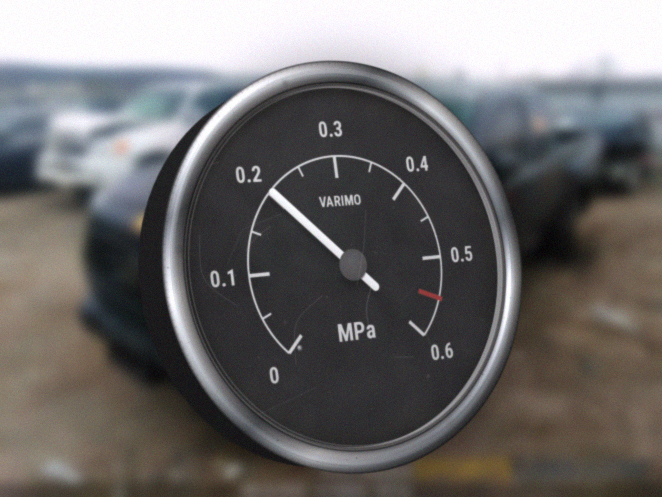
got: 0.2 MPa
